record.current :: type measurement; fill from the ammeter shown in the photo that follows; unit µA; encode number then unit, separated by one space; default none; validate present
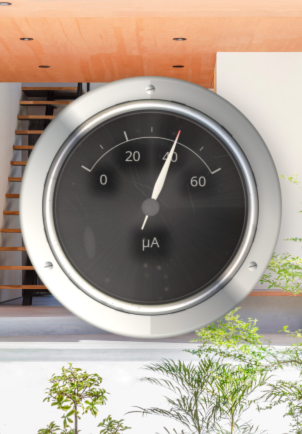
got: 40 µA
